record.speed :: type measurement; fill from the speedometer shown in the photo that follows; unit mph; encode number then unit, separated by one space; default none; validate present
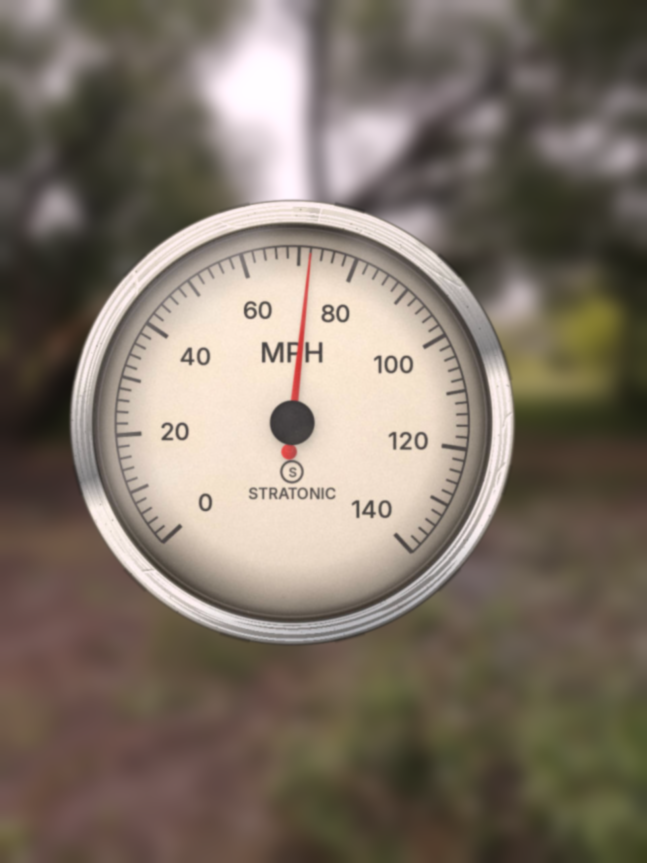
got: 72 mph
